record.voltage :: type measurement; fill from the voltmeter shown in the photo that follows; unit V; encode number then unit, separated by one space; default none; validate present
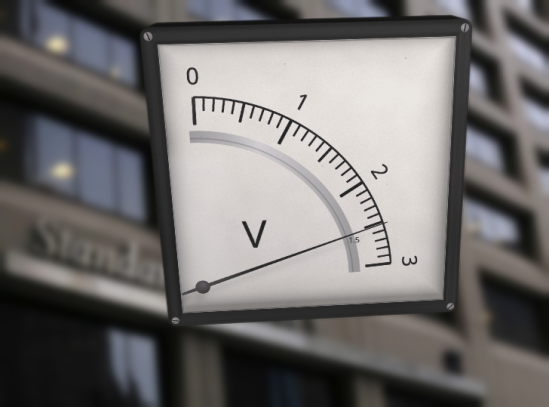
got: 2.5 V
